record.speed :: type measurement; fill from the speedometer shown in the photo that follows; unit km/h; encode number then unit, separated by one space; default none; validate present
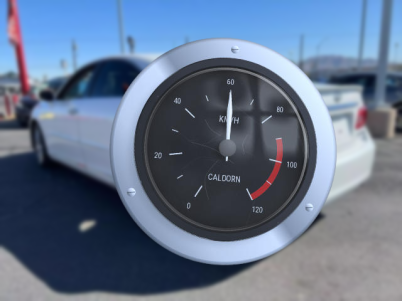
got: 60 km/h
